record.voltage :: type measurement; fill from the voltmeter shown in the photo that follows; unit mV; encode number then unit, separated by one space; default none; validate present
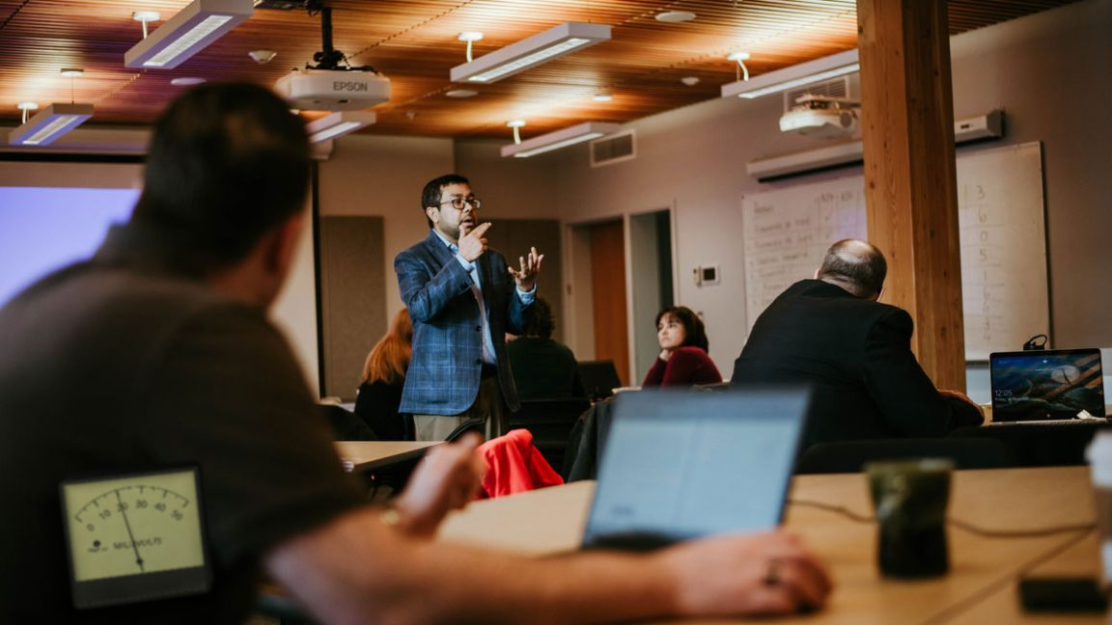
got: 20 mV
